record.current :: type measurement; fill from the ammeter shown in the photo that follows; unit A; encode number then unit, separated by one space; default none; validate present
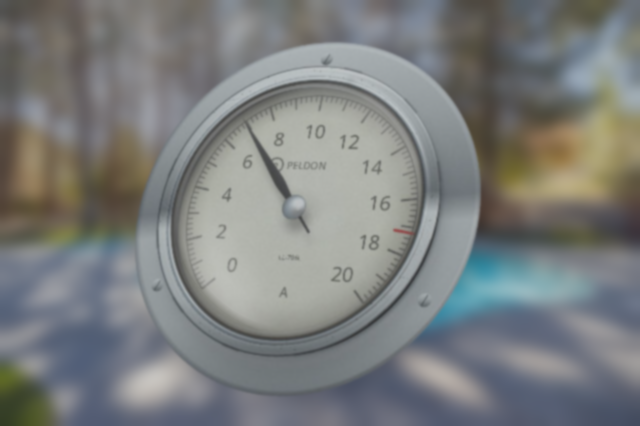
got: 7 A
